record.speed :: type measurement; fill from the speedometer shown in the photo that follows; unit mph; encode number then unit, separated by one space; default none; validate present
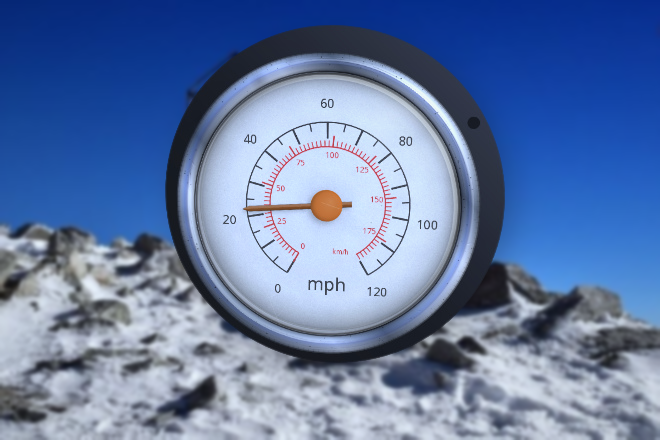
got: 22.5 mph
